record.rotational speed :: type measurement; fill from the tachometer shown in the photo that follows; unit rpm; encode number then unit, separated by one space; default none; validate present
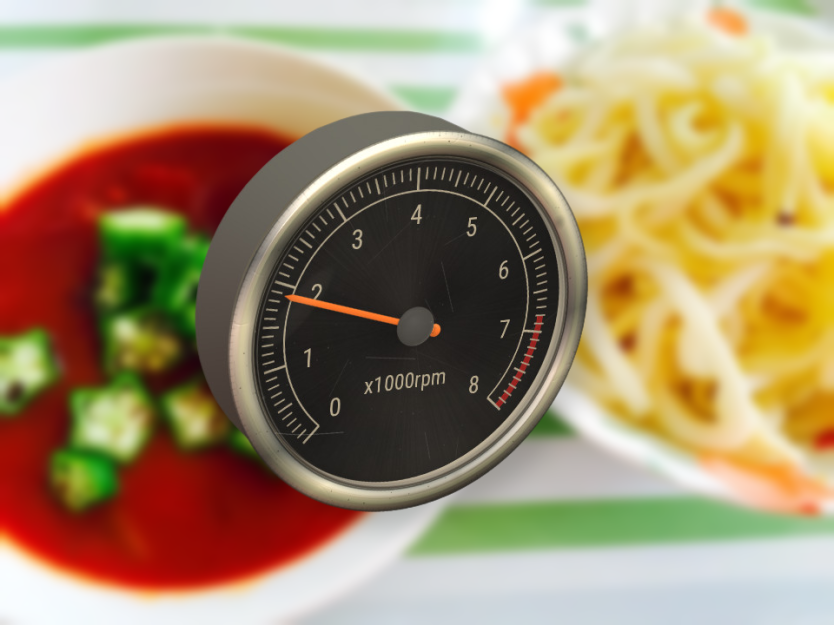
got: 1900 rpm
